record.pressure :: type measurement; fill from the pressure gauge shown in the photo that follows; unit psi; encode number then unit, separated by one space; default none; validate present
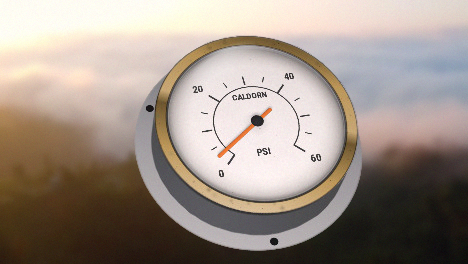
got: 2.5 psi
